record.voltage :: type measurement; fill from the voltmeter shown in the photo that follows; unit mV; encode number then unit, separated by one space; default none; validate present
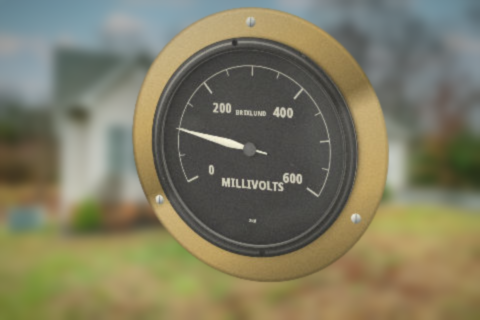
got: 100 mV
